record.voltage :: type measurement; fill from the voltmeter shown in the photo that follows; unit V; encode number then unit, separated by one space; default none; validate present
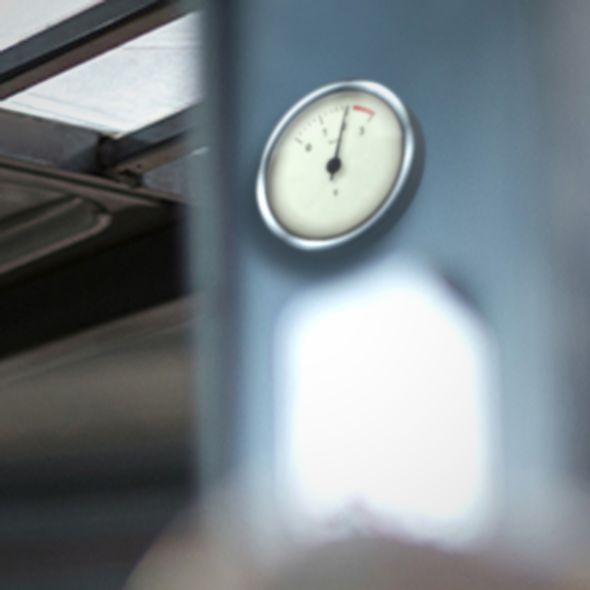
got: 2 V
